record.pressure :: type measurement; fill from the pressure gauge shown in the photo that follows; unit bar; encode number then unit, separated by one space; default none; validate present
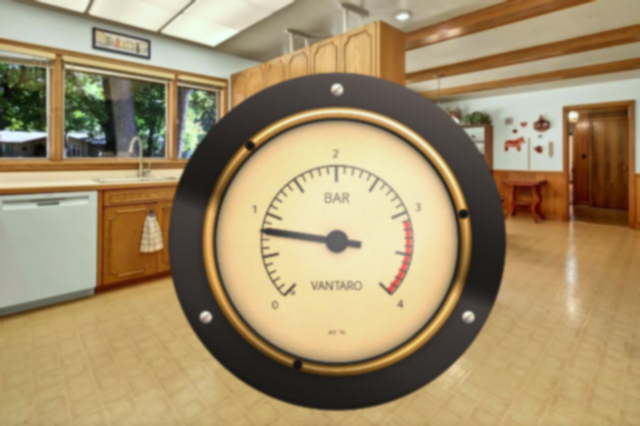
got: 0.8 bar
